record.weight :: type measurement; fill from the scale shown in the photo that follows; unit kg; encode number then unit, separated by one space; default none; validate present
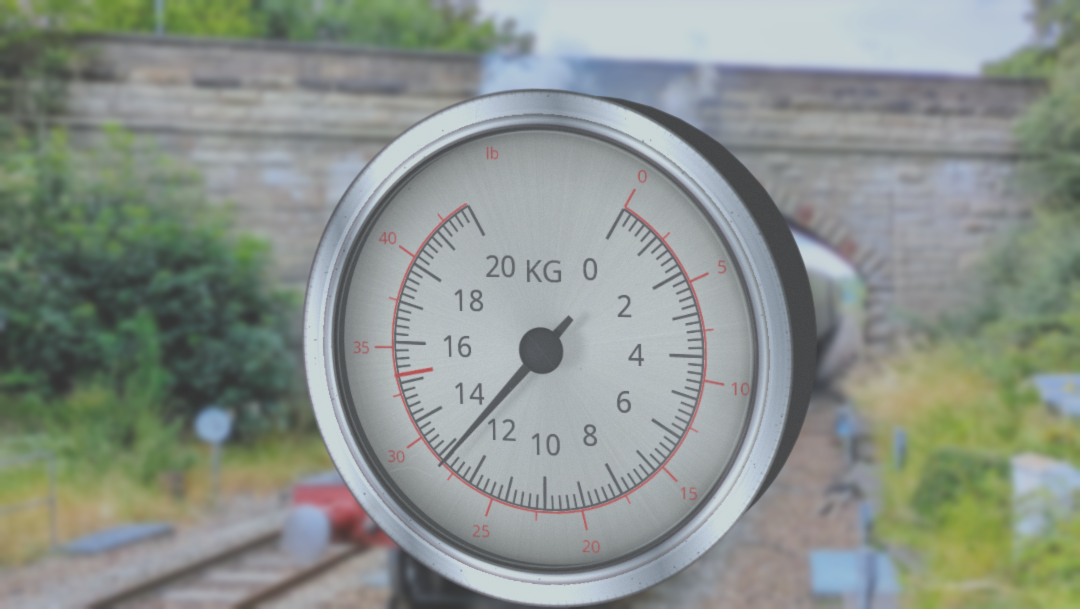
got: 12.8 kg
